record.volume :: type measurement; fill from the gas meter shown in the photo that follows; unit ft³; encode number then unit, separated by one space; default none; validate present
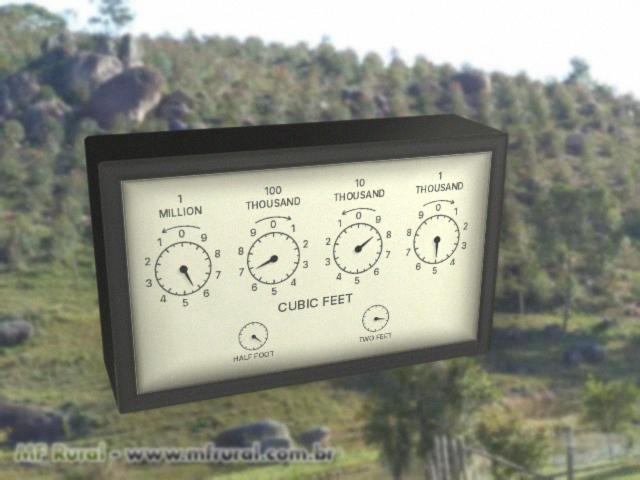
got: 568500 ft³
